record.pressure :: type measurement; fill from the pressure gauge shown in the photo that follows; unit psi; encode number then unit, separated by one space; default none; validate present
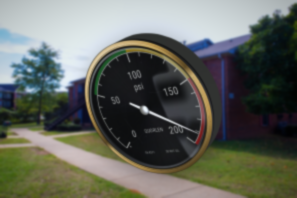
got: 190 psi
